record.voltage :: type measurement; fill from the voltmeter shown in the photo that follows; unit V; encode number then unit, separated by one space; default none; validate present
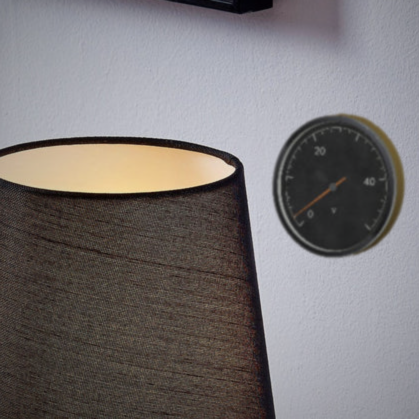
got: 2 V
